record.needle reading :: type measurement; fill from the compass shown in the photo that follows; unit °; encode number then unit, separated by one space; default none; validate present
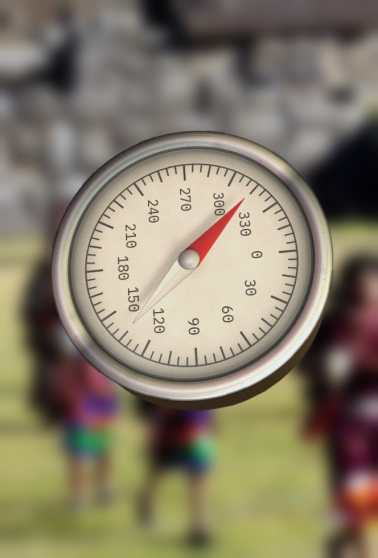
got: 315 °
